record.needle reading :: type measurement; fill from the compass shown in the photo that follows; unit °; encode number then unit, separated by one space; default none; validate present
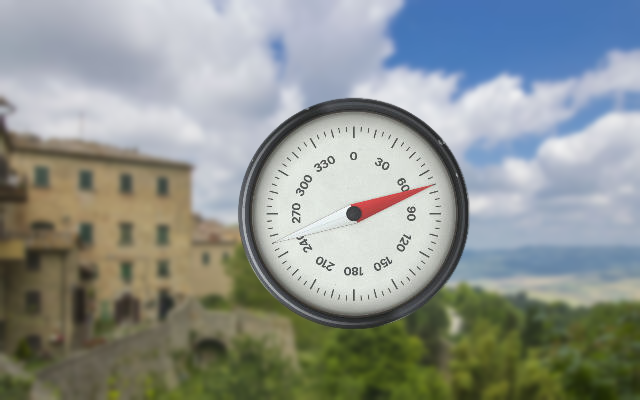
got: 70 °
